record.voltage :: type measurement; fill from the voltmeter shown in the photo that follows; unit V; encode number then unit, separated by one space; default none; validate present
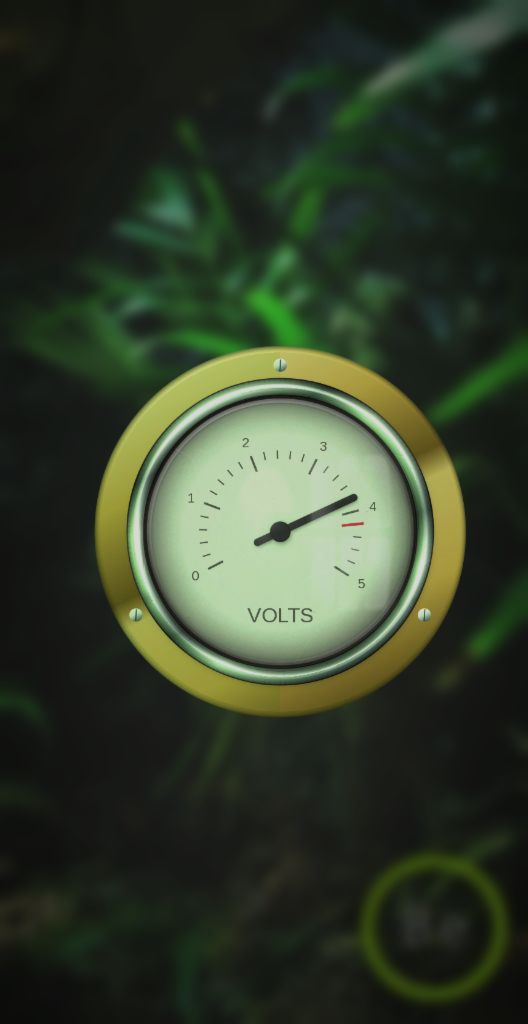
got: 3.8 V
